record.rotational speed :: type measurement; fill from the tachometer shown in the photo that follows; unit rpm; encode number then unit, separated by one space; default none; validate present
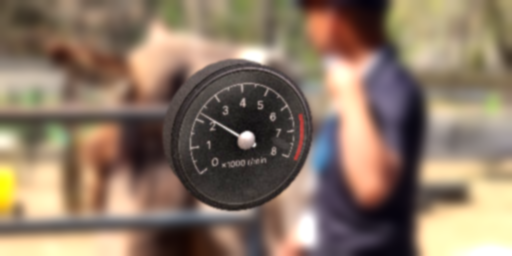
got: 2250 rpm
